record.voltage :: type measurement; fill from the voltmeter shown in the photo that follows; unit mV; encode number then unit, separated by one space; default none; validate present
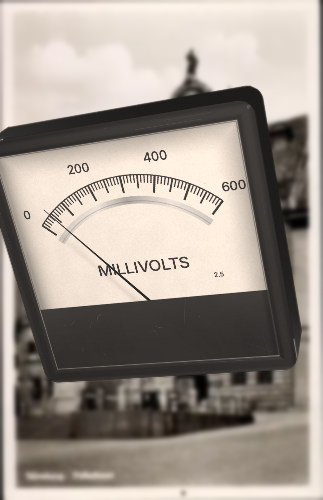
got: 50 mV
